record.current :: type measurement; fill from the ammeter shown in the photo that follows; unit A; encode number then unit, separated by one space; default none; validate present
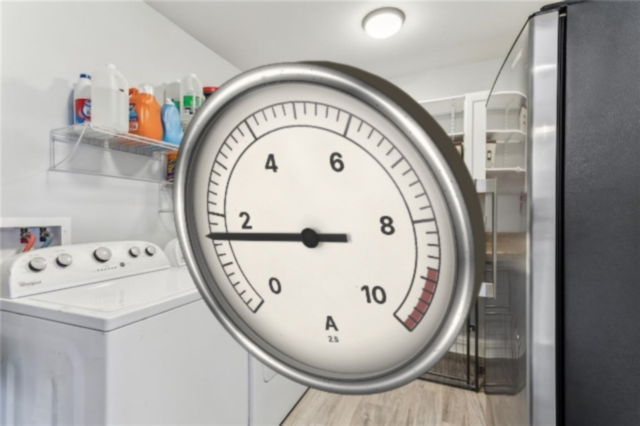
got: 1.6 A
